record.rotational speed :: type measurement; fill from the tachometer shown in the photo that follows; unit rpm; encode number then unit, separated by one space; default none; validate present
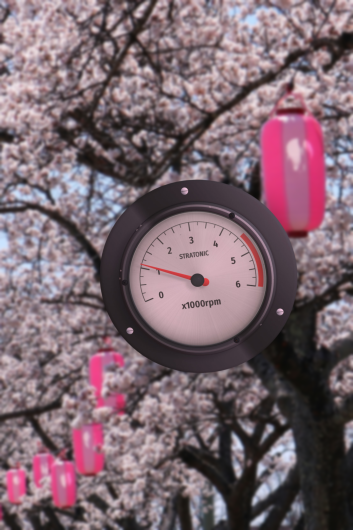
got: 1125 rpm
